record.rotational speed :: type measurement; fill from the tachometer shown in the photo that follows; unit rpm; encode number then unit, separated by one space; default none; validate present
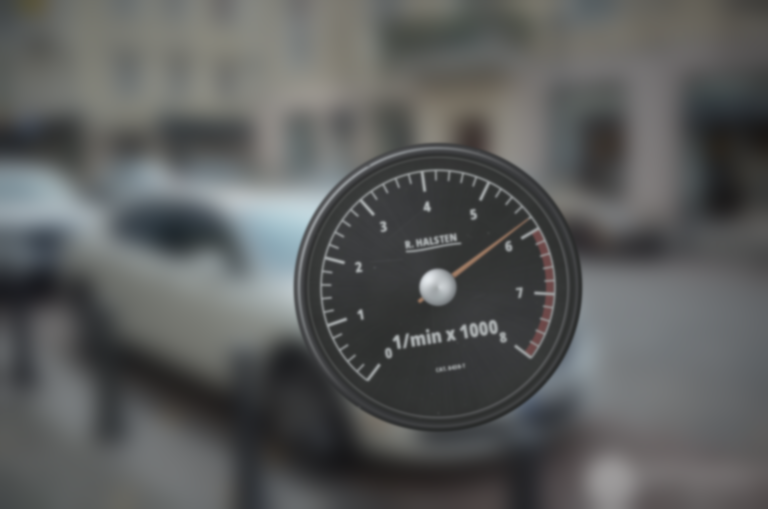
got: 5800 rpm
